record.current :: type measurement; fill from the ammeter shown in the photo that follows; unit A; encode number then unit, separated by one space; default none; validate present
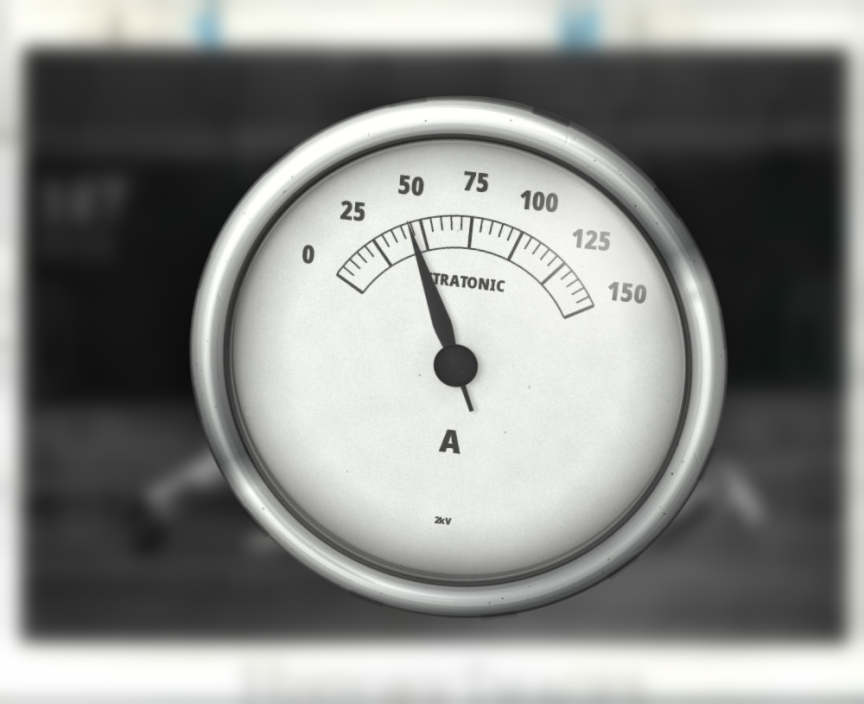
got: 45 A
